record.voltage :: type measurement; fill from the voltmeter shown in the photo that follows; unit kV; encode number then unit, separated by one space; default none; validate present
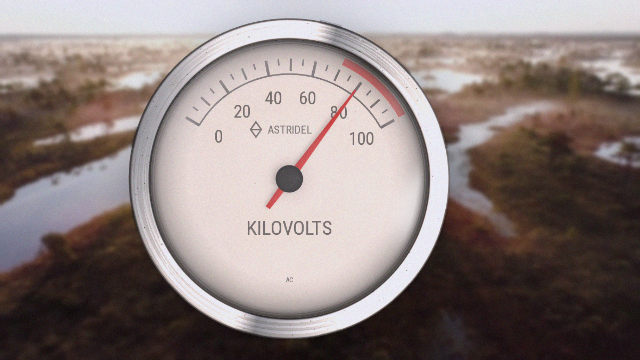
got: 80 kV
